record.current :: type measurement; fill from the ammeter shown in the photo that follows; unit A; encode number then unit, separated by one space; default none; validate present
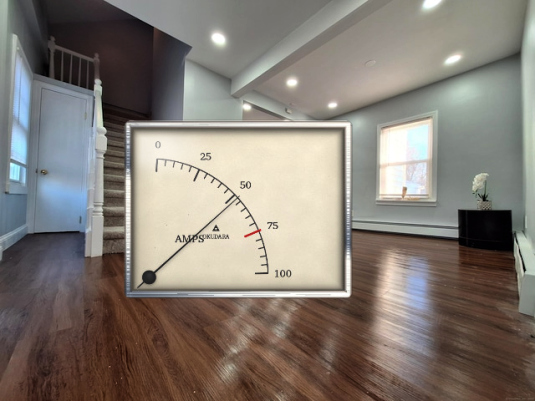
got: 52.5 A
